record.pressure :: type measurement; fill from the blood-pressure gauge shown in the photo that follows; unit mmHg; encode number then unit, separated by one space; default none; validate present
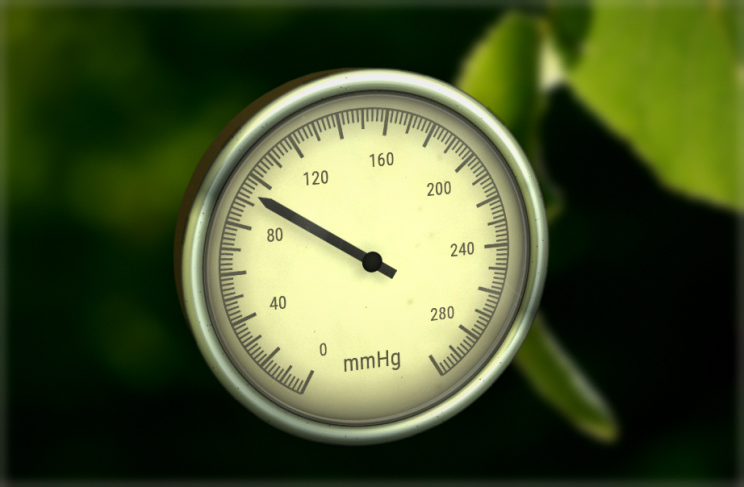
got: 94 mmHg
